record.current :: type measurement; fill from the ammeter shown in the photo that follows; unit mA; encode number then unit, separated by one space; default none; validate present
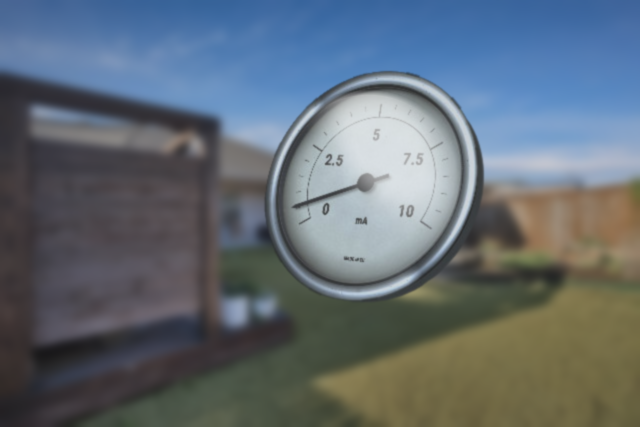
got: 0.5 mA
